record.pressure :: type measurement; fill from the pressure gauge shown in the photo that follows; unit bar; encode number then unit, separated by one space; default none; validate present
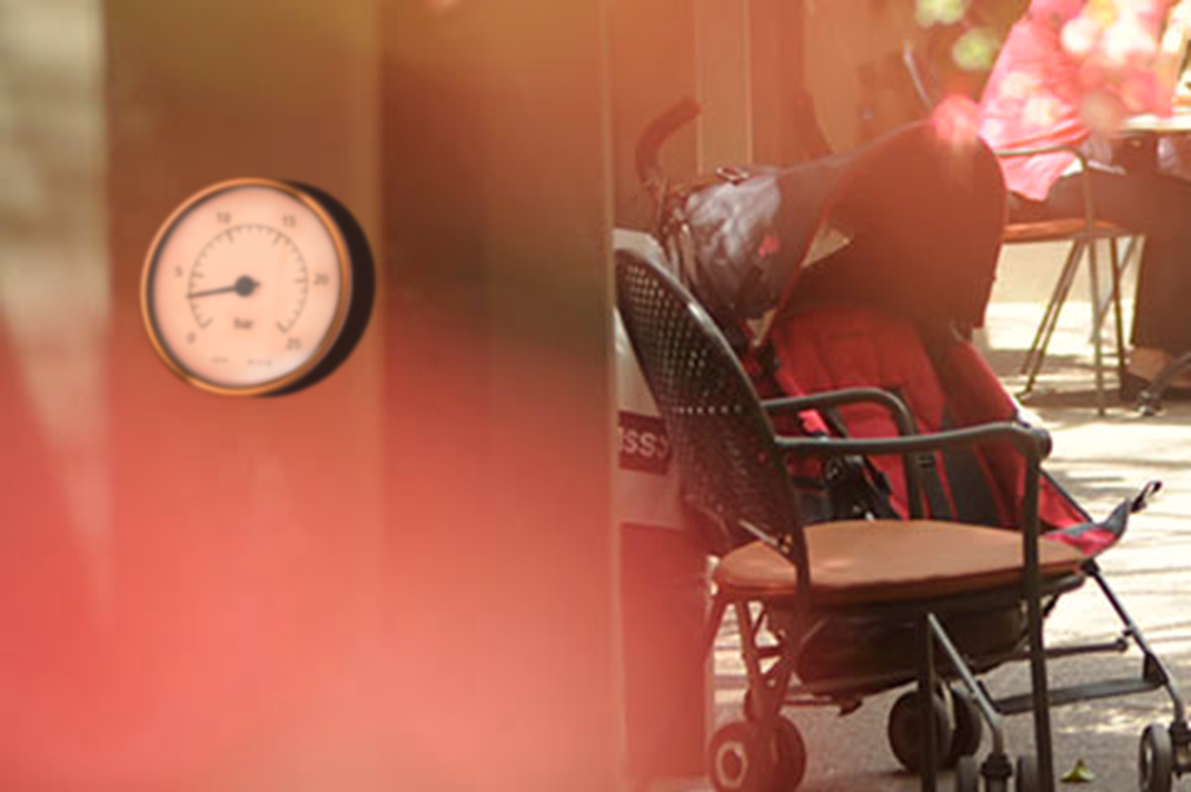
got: 3 bar
